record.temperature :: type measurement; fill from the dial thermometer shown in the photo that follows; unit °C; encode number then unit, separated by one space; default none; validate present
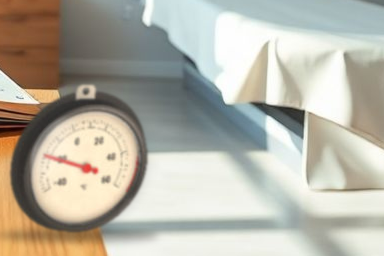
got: -20 °C
